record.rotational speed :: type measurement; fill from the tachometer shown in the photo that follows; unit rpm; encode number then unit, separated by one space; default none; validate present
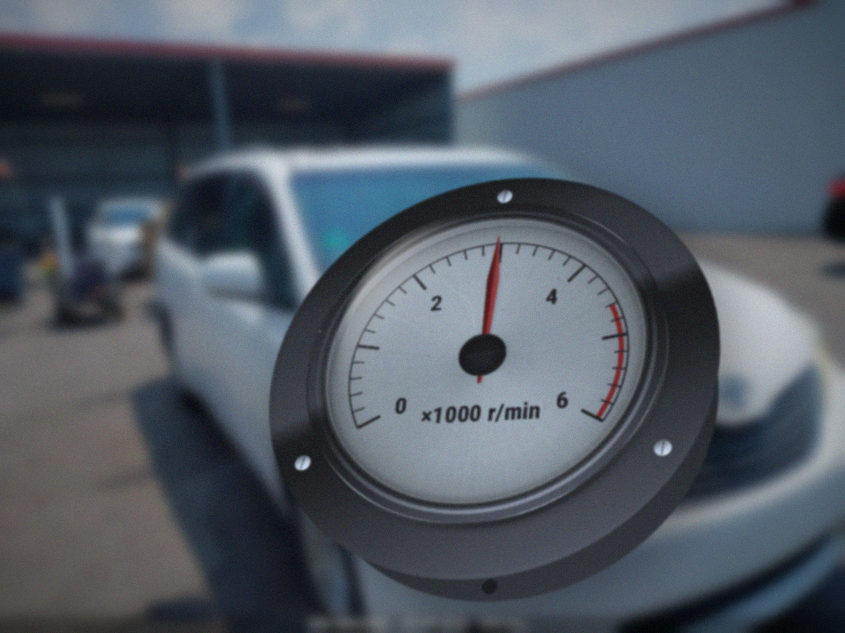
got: 3000 rpm
